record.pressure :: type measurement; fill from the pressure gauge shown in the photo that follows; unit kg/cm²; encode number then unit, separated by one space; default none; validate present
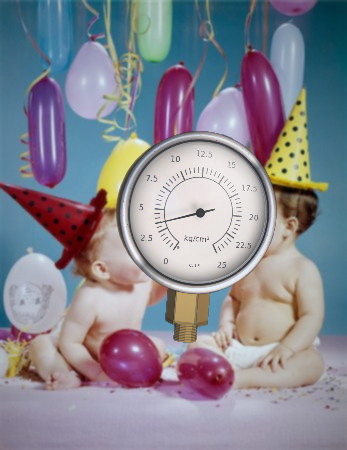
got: 3.5 kg/cm²
